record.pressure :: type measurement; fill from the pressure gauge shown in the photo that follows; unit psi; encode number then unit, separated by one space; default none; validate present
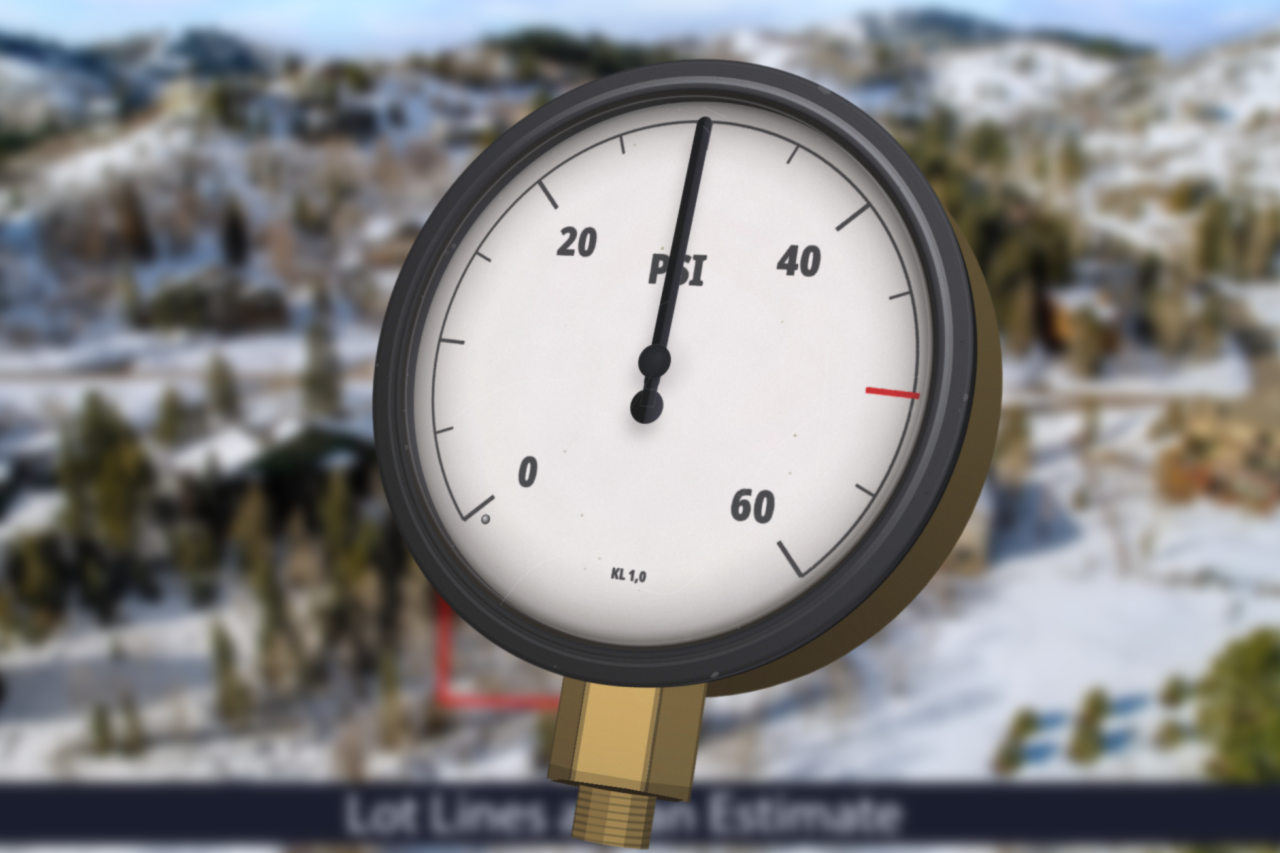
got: 30 psi
